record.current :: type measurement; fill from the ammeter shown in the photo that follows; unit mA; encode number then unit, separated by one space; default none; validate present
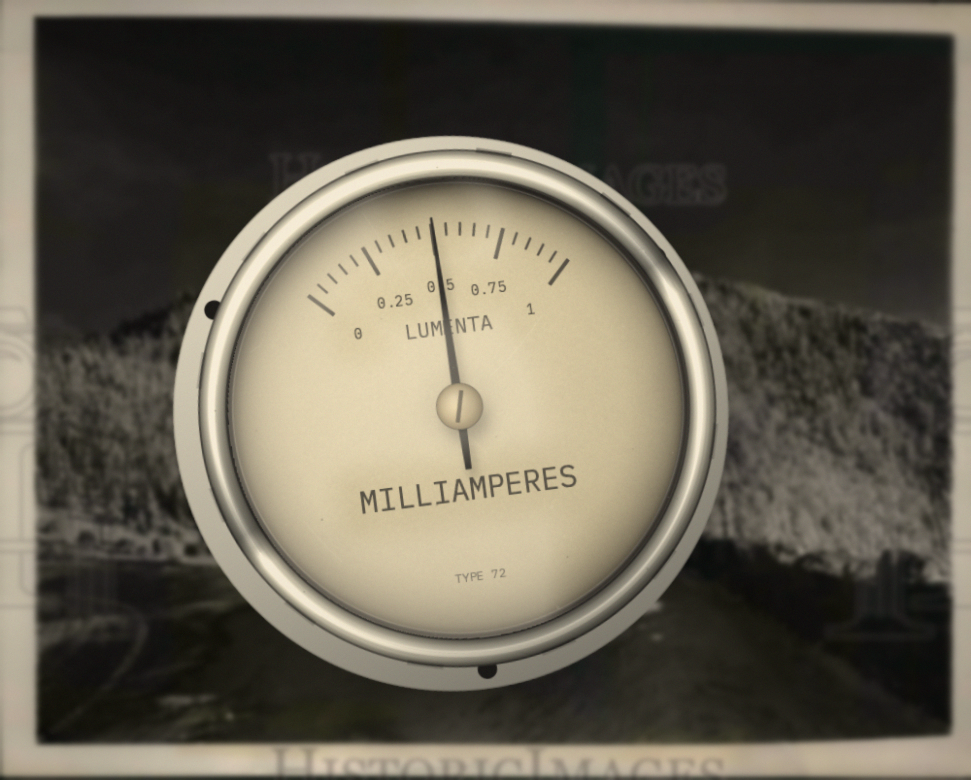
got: 0.5 mA
